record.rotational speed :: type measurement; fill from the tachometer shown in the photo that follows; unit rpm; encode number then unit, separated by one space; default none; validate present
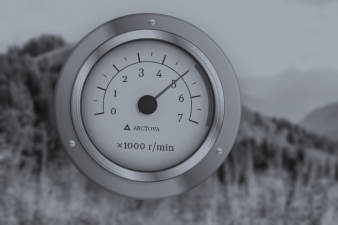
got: 5000 rpm
